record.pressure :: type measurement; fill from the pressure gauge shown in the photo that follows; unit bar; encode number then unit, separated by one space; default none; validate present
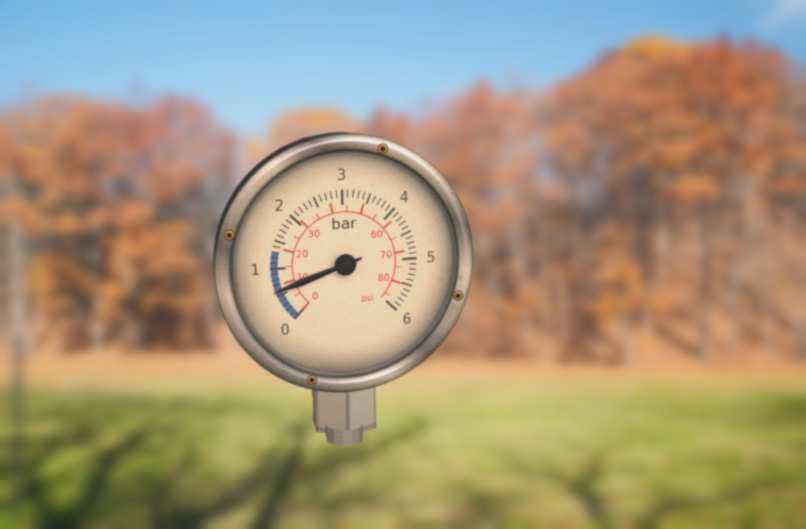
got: 0.6 bar
